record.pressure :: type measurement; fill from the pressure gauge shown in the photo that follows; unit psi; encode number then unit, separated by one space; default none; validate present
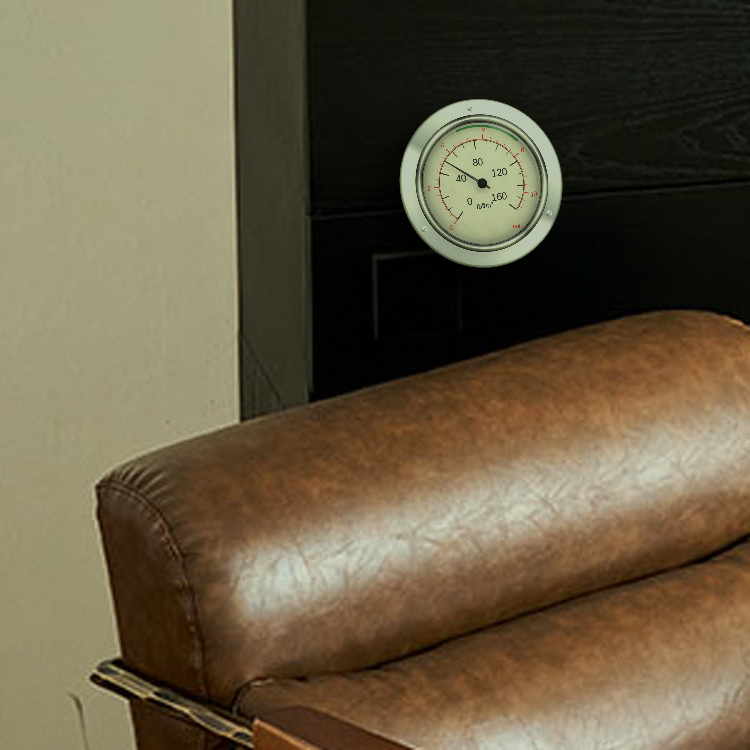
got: 50 psi
